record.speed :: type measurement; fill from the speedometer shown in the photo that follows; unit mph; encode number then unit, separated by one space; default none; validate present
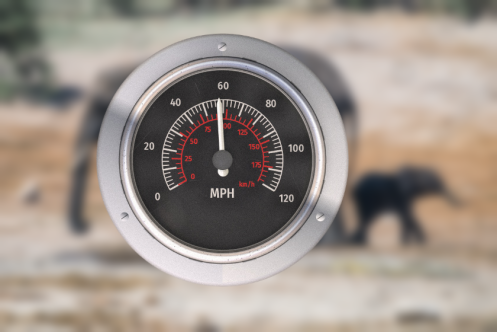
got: 58 mph
